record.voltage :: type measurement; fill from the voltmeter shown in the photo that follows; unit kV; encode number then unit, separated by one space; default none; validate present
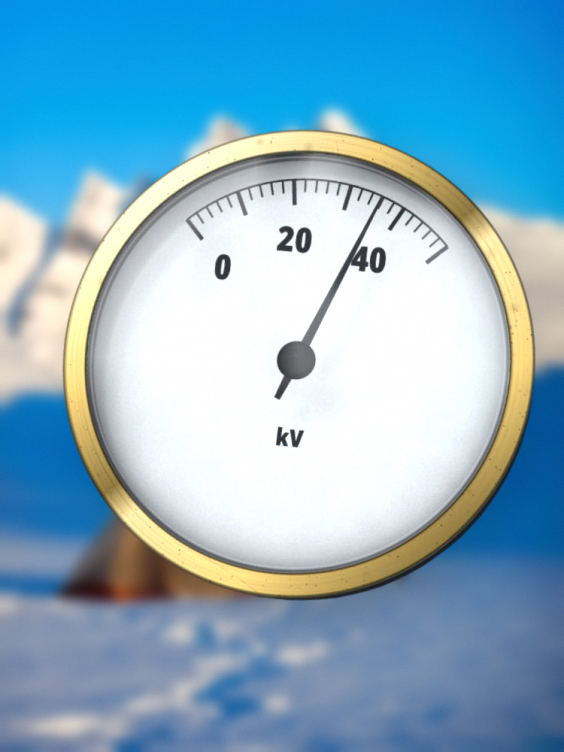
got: 36 kV
